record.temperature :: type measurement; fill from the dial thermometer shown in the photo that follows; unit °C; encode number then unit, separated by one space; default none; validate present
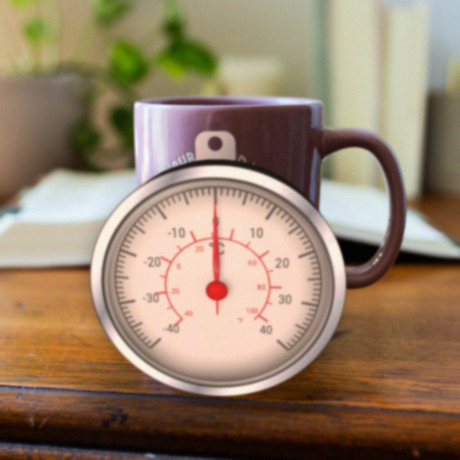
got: 0 °C
